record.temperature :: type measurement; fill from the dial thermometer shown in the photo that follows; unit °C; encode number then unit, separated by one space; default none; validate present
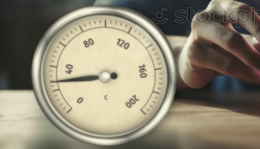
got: 28 °C
